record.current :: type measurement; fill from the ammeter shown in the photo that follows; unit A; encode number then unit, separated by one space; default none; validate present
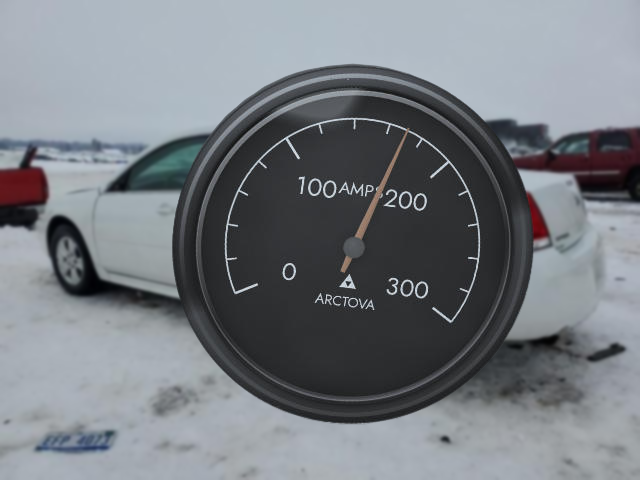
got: 170 A
